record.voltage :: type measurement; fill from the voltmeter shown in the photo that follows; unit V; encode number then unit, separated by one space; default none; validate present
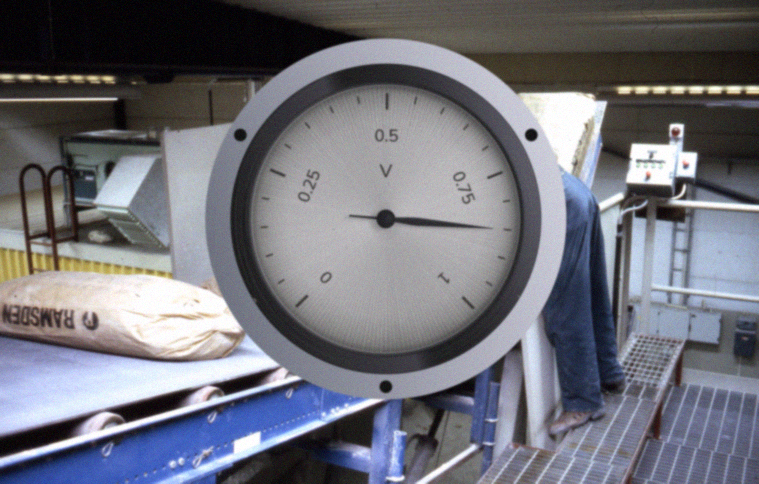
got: 0.85 V
